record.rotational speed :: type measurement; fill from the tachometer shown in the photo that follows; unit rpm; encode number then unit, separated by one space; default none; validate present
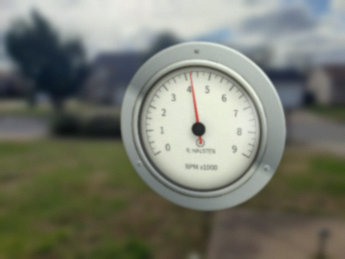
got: 4250 rpm
